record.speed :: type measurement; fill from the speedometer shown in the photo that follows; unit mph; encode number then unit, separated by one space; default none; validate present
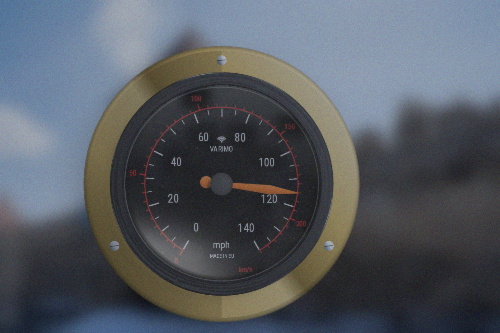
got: 115 mph
